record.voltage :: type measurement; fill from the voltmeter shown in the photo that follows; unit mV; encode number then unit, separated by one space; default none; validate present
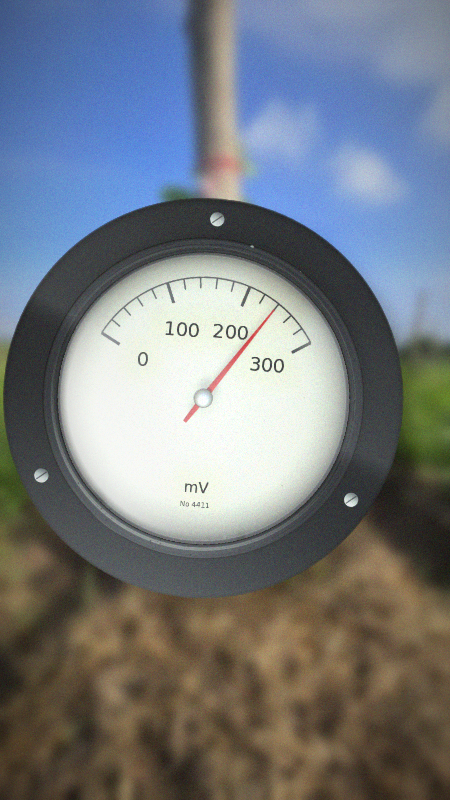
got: 240 mV
